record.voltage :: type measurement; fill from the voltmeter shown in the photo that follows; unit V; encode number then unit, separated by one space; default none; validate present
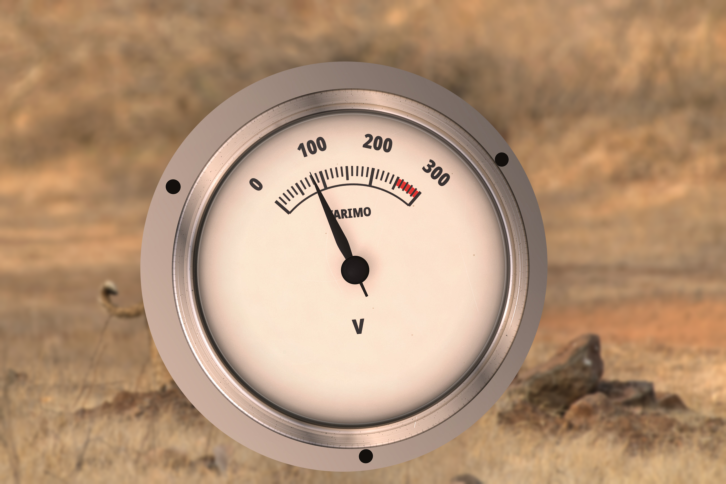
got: 80 V
